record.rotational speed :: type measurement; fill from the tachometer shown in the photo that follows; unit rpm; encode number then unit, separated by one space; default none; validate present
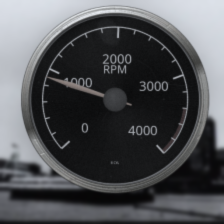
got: 900 rpm
